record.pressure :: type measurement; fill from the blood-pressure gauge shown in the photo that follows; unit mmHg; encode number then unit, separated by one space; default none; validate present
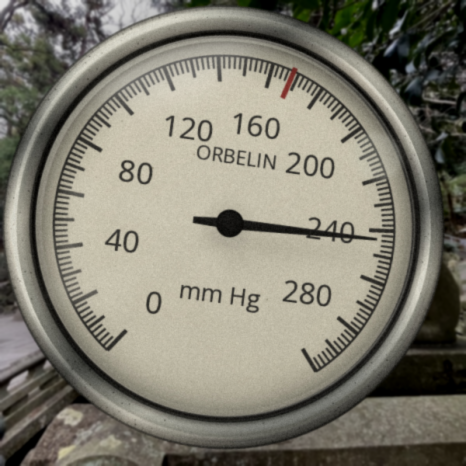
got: 244 mmHg
